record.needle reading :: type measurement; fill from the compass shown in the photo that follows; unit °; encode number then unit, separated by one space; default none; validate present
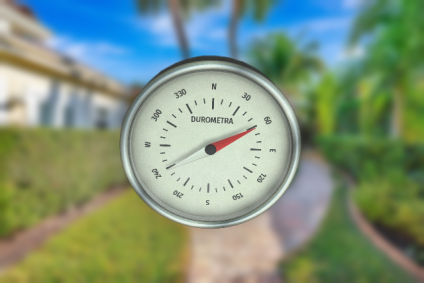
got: 60 °
